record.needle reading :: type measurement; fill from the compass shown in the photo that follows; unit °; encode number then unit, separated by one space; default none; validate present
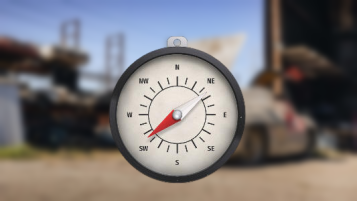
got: 232.5 °
